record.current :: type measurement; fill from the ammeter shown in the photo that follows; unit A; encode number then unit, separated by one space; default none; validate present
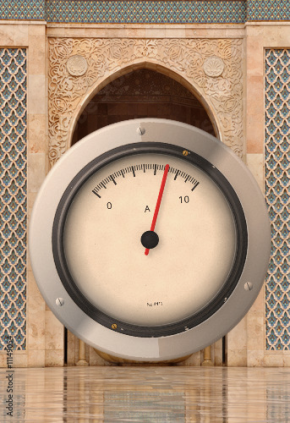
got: 7 A
